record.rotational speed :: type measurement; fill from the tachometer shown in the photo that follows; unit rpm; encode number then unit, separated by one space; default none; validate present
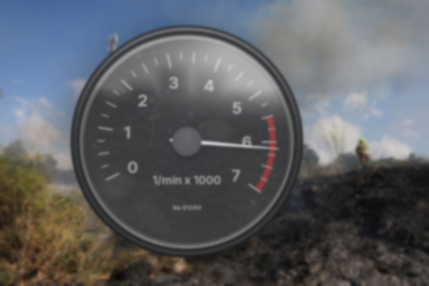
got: 6125 rpm
